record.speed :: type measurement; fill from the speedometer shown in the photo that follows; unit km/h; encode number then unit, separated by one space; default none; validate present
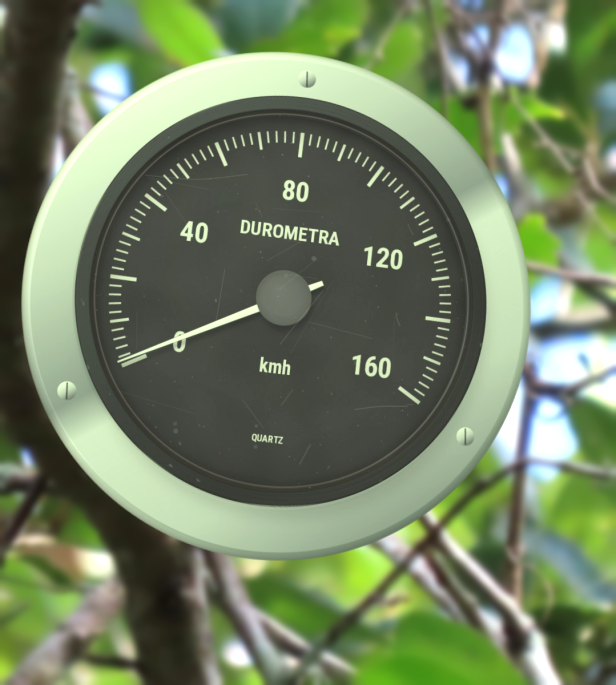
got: 1 km/h
